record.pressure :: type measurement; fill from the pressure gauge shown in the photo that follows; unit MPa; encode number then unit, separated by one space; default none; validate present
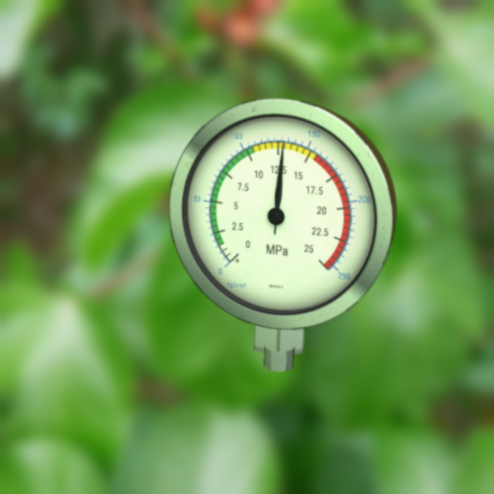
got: 13 MPa
